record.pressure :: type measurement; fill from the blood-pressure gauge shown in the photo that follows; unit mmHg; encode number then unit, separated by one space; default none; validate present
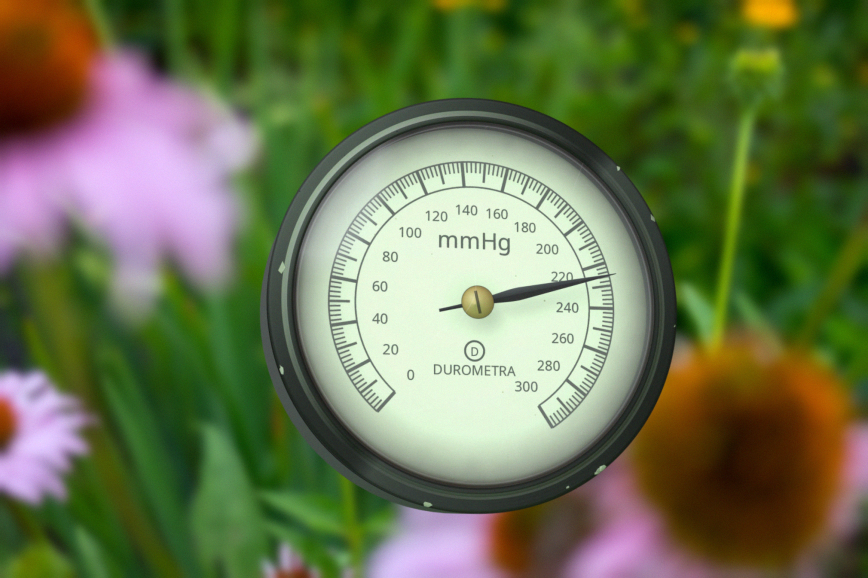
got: 226 mmHg
